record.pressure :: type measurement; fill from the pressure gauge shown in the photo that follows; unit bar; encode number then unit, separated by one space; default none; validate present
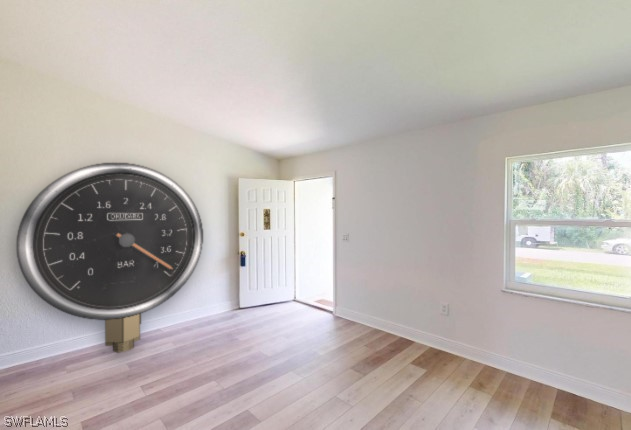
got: 3.9 bar
